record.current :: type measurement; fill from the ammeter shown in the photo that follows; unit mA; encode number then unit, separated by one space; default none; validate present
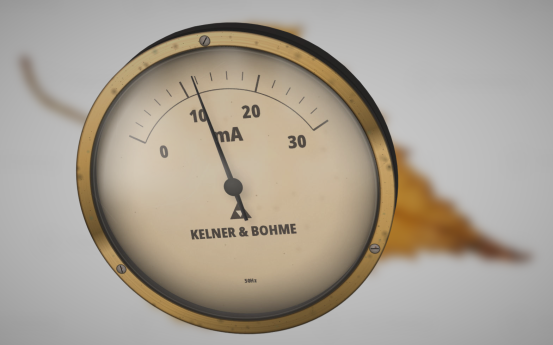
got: 12 mA
